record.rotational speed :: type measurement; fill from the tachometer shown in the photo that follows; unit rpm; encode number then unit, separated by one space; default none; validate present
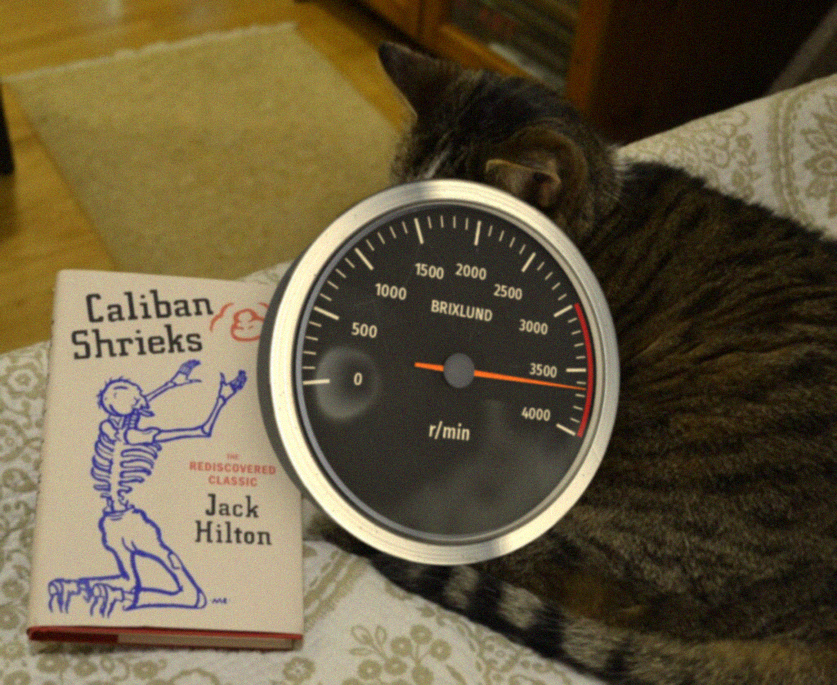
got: 3650 rpm
